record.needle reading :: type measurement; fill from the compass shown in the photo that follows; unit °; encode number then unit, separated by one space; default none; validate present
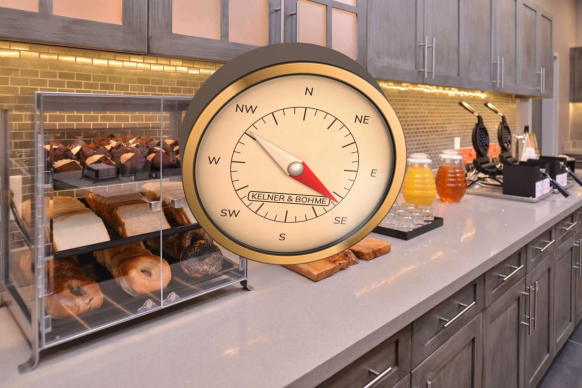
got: 125 °
